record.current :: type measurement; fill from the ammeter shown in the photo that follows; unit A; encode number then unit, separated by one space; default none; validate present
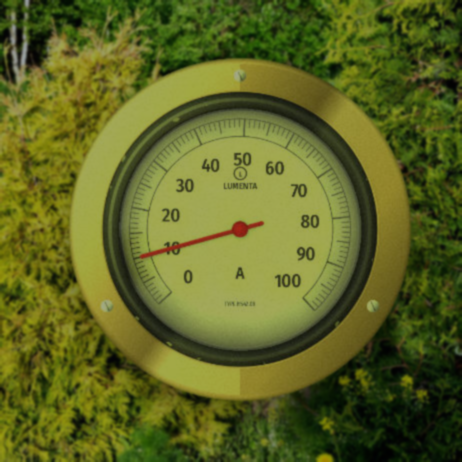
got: 10 A
